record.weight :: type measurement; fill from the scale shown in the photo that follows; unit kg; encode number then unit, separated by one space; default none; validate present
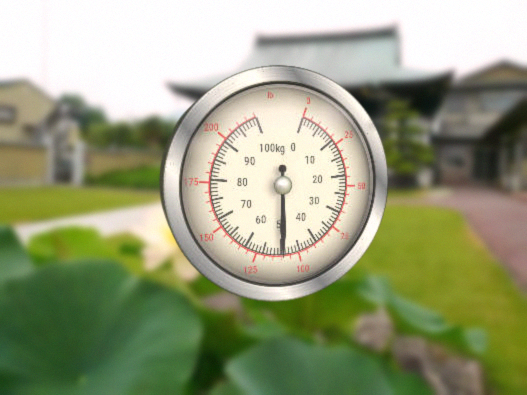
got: 50 kg
